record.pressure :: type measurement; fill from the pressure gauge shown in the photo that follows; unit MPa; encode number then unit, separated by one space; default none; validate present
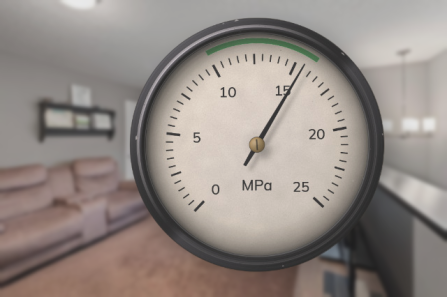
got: 15.5 MPa
